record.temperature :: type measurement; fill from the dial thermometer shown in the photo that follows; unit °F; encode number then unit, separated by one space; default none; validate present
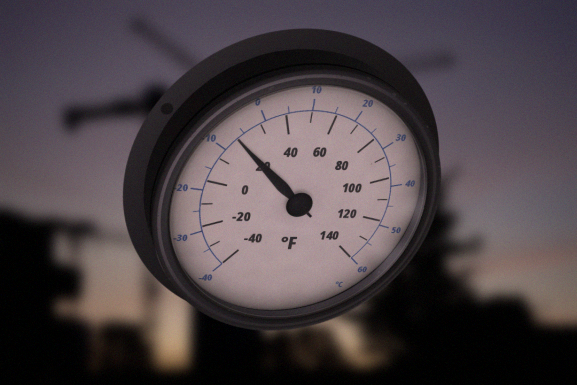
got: 20 °F
